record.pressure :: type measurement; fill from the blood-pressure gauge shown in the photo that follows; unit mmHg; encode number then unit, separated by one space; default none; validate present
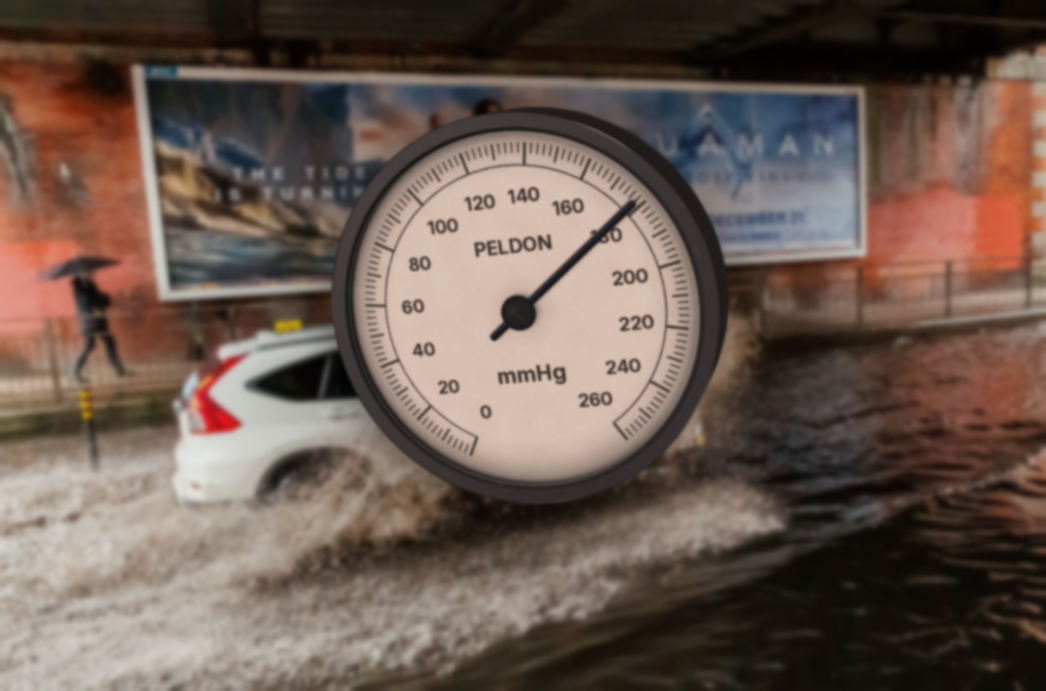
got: 178 mmHg
